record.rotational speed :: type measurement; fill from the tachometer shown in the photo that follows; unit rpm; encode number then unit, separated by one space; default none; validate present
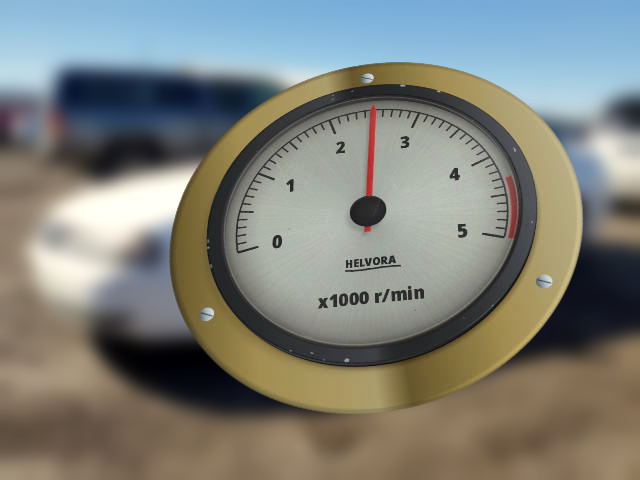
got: 2500 rpm
